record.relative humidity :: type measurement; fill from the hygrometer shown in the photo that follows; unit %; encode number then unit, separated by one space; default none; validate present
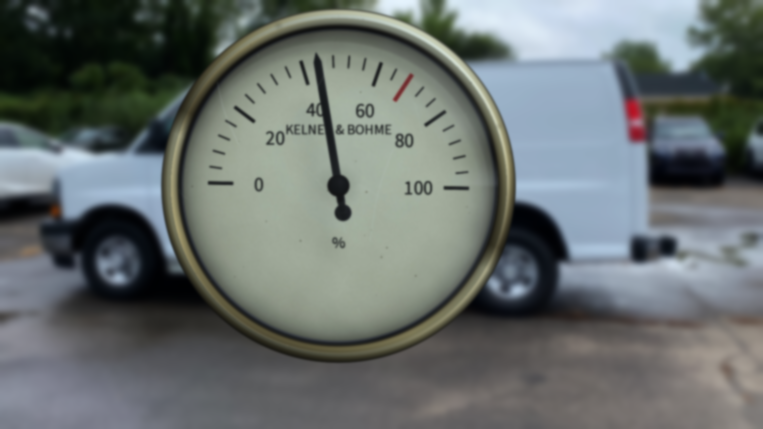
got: 44 %
